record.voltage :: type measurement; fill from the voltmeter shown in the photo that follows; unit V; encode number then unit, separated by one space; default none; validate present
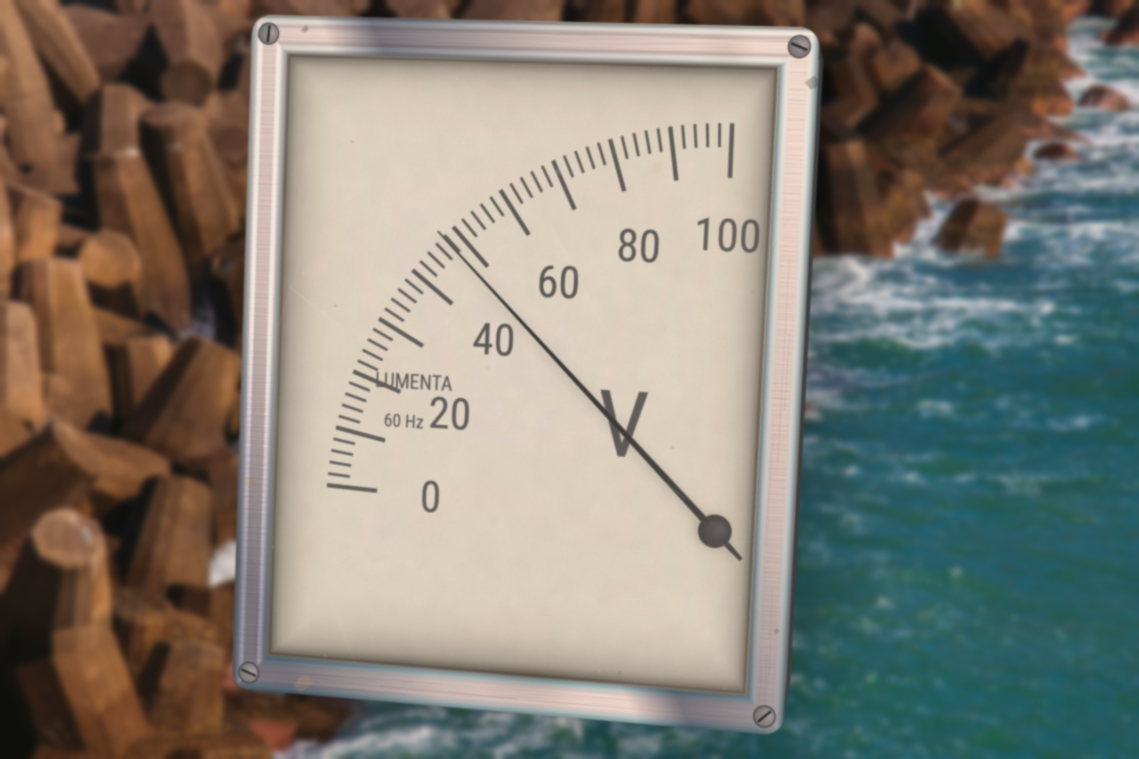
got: 48 V
